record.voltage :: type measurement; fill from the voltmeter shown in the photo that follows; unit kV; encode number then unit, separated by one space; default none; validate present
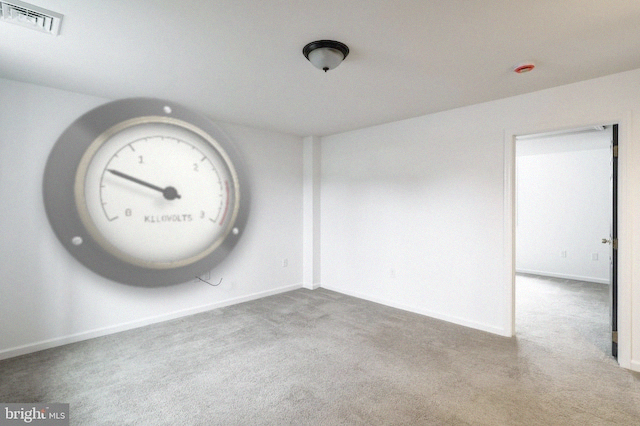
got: 0.6 kV
